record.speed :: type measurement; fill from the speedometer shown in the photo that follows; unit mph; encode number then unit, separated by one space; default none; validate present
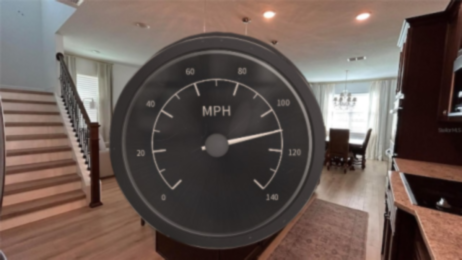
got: 110 mph
